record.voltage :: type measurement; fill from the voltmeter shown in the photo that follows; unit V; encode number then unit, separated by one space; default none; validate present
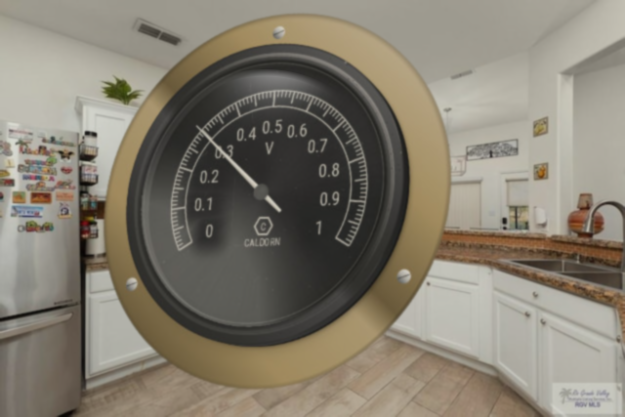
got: 0.3 V
